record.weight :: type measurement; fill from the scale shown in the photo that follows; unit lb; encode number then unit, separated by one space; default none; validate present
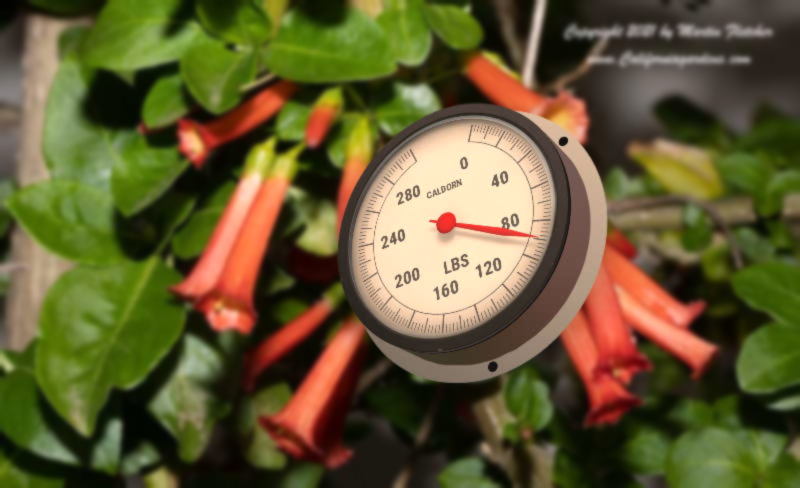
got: 90 lb
